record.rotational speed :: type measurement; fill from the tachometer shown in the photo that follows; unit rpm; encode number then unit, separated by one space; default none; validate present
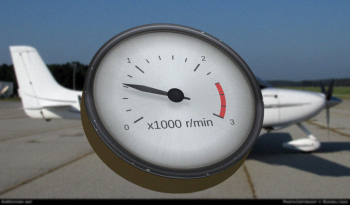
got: 600 rpm
